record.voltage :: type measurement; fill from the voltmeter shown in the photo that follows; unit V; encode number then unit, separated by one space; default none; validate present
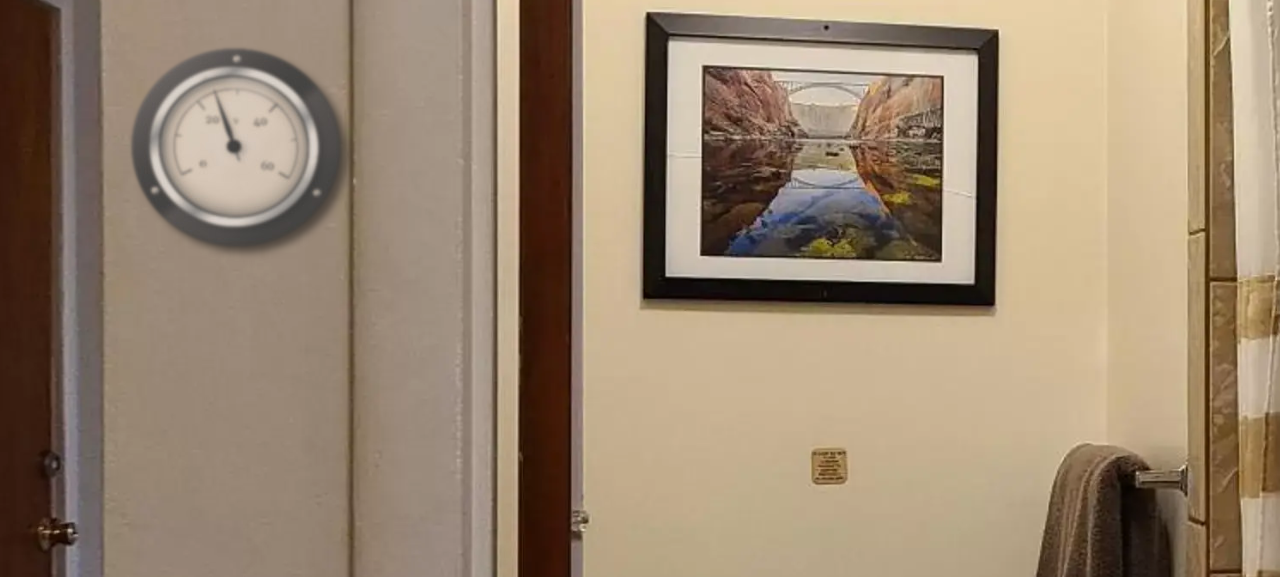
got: 25 V
